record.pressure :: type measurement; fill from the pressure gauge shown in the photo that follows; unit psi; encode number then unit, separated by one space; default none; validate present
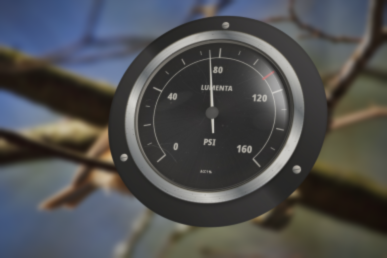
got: 75 psi
